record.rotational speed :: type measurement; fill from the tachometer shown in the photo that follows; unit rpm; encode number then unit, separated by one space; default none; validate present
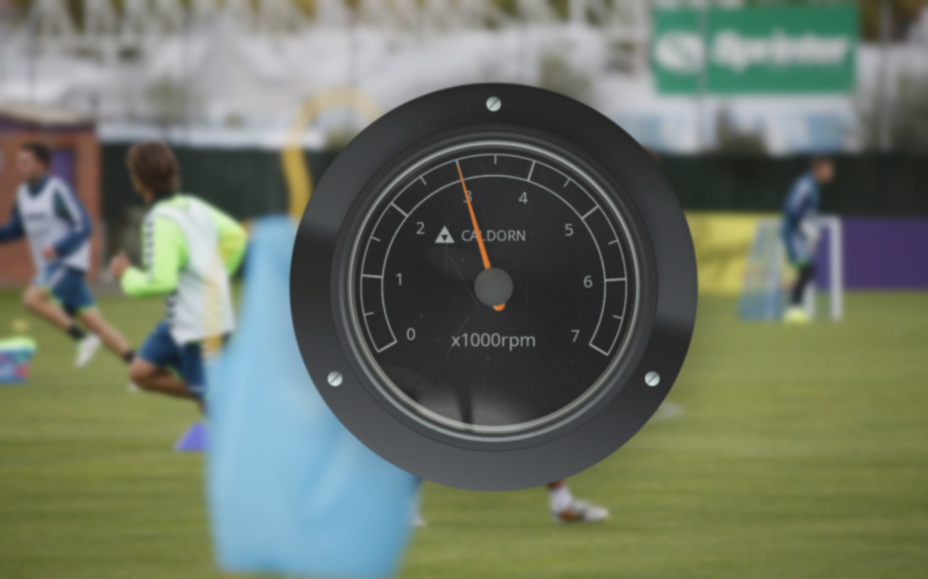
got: 3000 rpm
